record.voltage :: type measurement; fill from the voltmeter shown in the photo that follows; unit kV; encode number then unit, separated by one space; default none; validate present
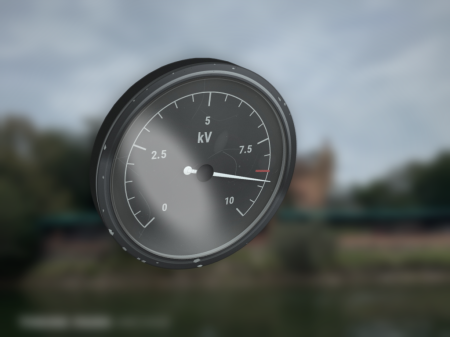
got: 8.75 kV
